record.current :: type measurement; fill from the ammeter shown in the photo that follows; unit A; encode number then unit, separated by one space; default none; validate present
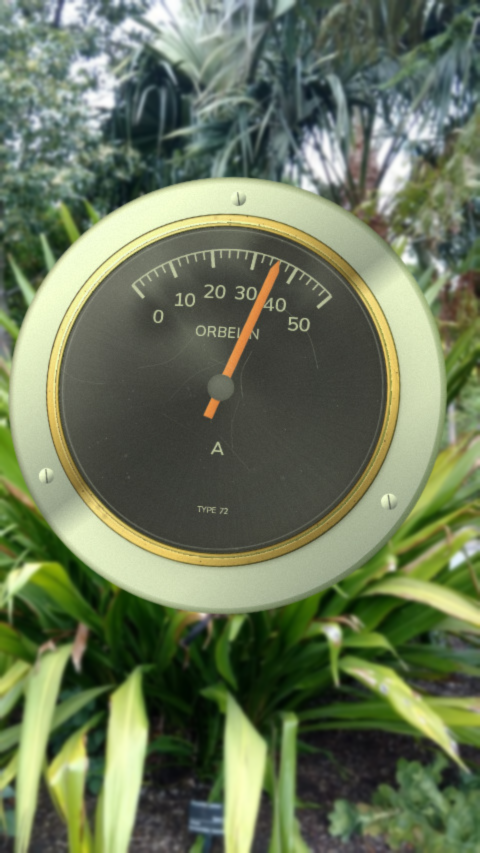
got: 36 A
